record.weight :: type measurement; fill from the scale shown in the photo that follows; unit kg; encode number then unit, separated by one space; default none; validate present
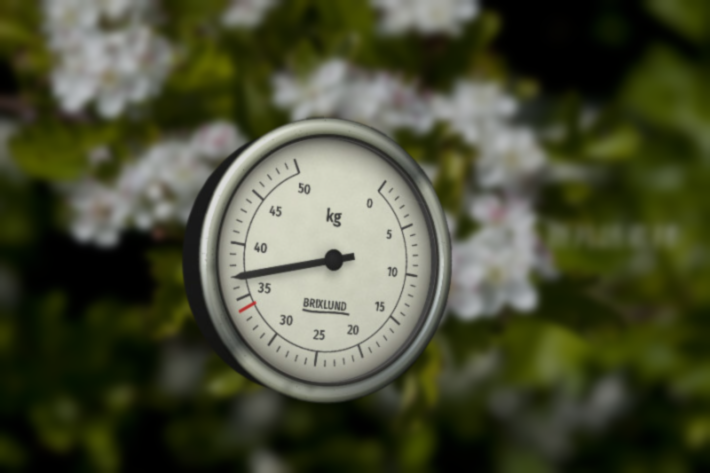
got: 37 kg
